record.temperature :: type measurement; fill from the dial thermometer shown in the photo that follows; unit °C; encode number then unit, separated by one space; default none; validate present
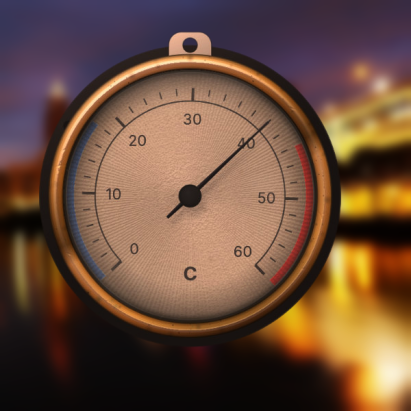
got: 40 °C
